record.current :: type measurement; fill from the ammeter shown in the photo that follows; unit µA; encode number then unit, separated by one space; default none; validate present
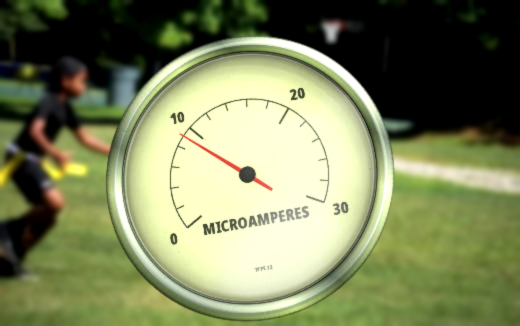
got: 9 µA
